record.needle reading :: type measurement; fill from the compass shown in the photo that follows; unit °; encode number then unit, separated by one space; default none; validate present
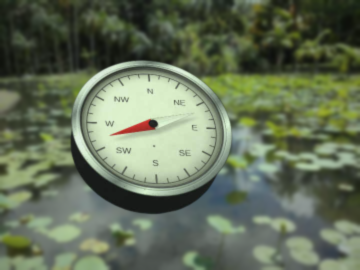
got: 250 °
